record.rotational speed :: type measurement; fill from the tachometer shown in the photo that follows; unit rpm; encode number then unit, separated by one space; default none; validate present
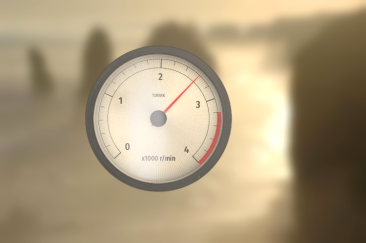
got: 2600 rpm
